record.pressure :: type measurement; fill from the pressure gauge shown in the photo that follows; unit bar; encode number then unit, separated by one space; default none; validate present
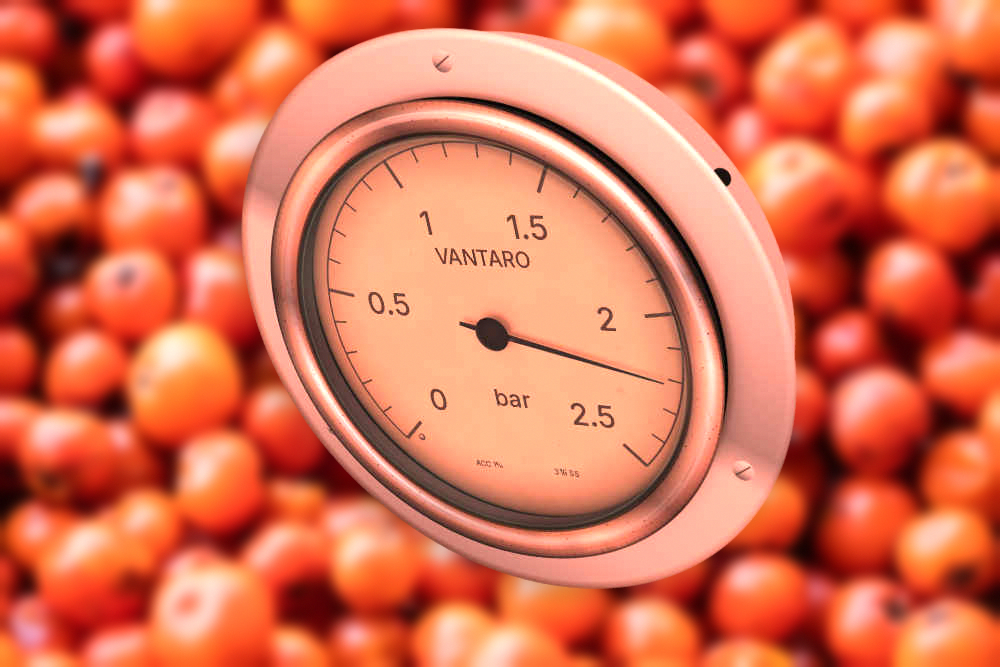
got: 2.2 bar
